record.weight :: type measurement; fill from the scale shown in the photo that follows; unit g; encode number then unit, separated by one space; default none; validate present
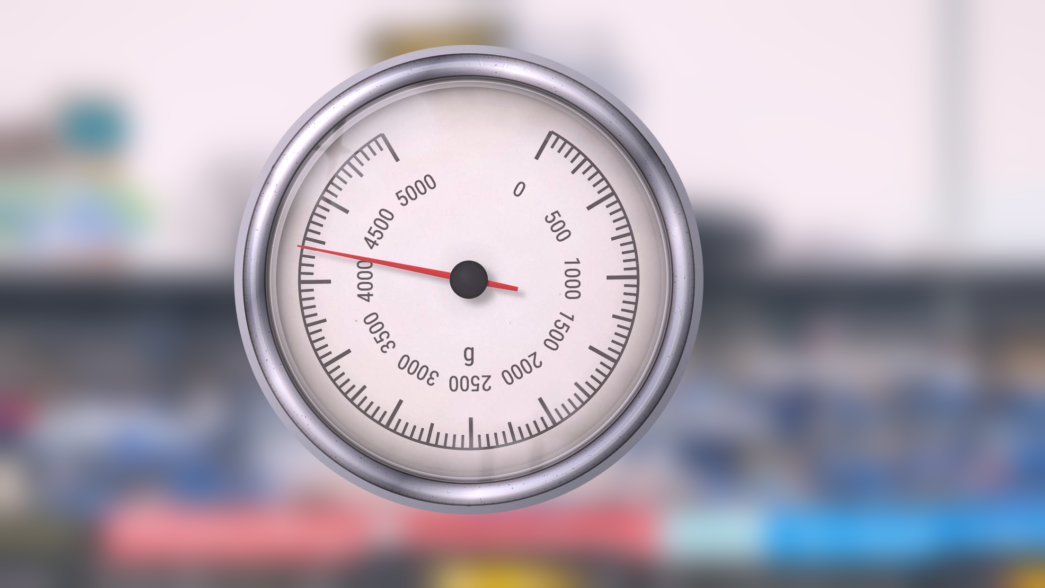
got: 4200 g
